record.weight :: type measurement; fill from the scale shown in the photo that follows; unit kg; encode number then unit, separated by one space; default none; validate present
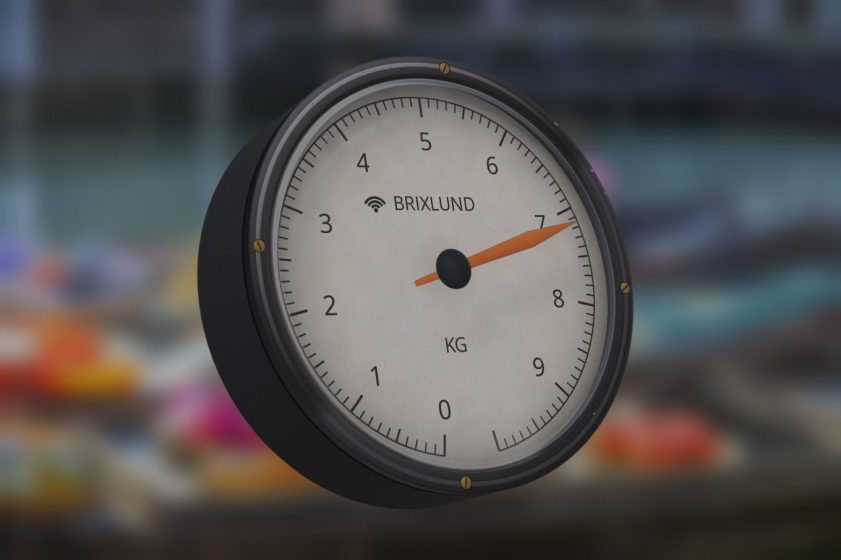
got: 7.15 kg
